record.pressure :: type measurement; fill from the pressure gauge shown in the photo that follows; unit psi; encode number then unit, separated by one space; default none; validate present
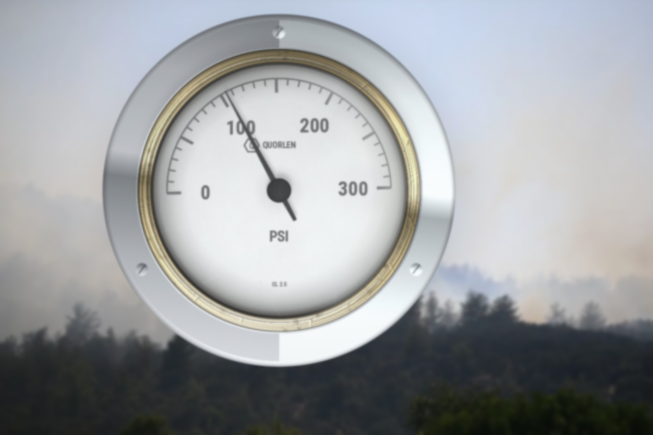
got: 105 psi
